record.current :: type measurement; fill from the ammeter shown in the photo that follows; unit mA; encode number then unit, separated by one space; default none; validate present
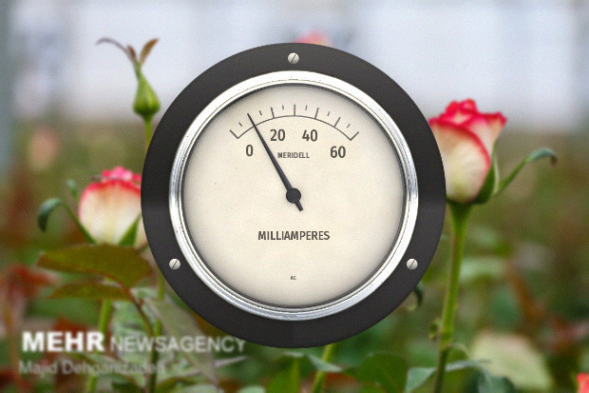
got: 10 mA
